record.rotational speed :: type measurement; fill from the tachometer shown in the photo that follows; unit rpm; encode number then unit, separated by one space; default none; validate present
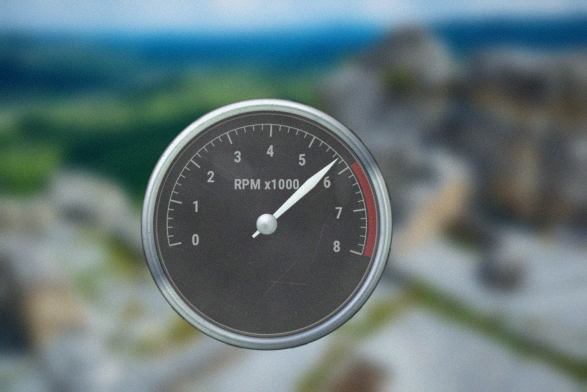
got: 5700 rpm
